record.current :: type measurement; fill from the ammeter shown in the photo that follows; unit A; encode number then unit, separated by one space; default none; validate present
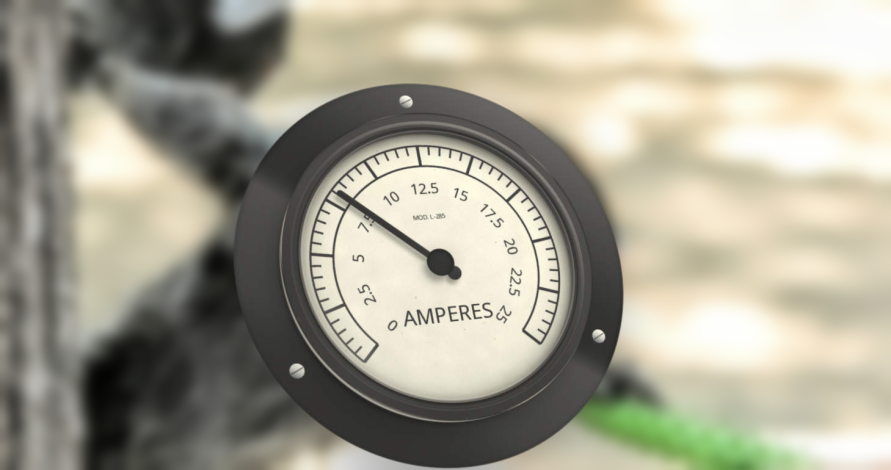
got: 8 A
